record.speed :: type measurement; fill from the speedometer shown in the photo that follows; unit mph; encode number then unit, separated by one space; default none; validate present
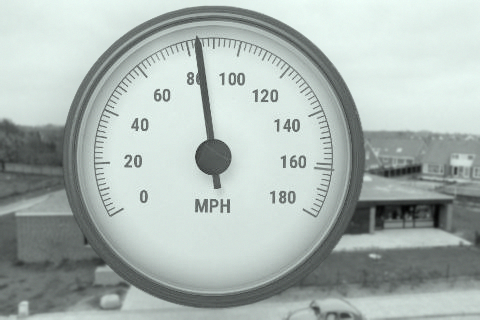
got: 84 mph
